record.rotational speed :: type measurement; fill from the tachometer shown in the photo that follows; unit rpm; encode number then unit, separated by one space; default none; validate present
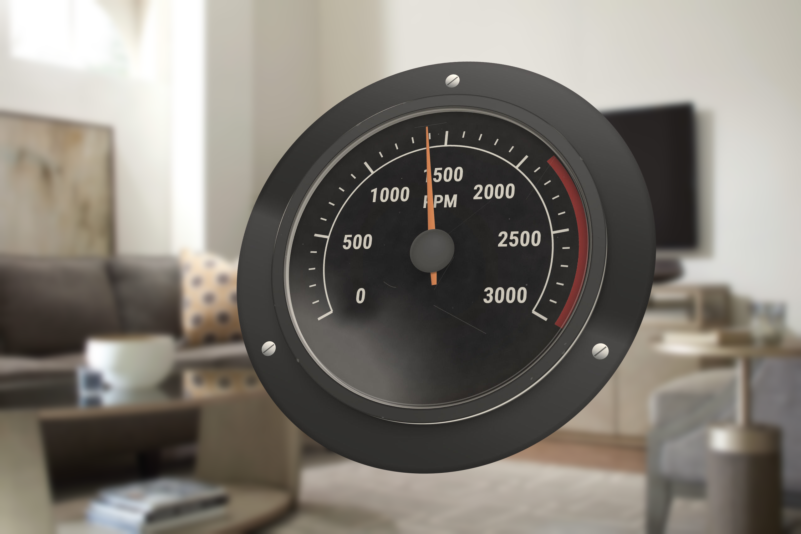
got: 1400 rpm
